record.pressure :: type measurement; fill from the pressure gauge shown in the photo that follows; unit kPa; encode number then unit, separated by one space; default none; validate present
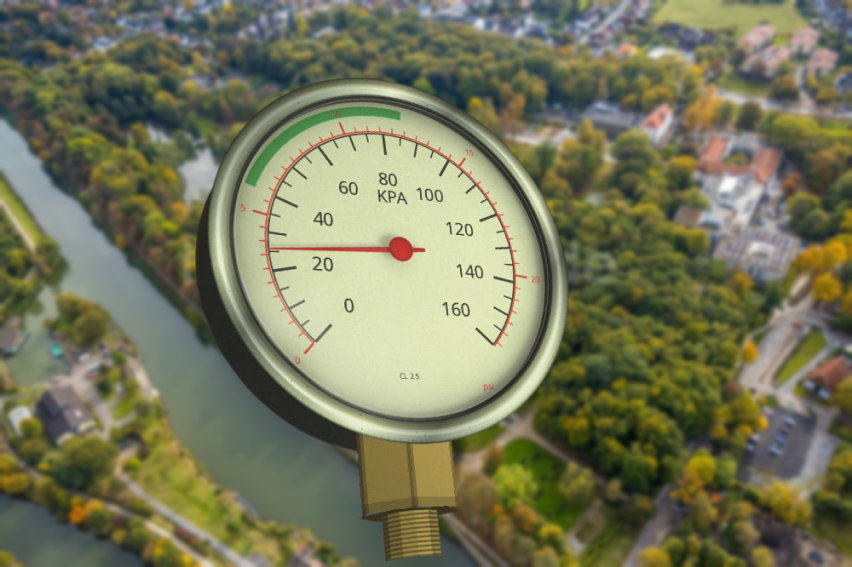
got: 25 kPa
